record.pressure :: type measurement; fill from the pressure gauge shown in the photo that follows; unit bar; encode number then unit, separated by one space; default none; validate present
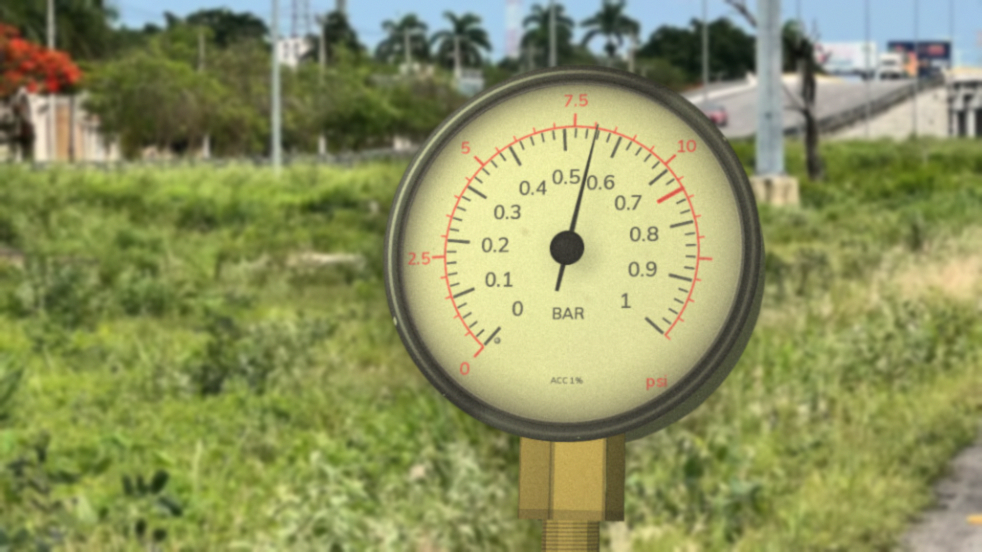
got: 0.56 bar
